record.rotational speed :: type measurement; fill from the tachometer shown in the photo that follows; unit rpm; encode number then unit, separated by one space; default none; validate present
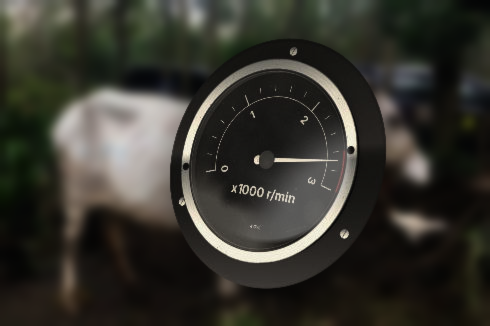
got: 2700 rpm
